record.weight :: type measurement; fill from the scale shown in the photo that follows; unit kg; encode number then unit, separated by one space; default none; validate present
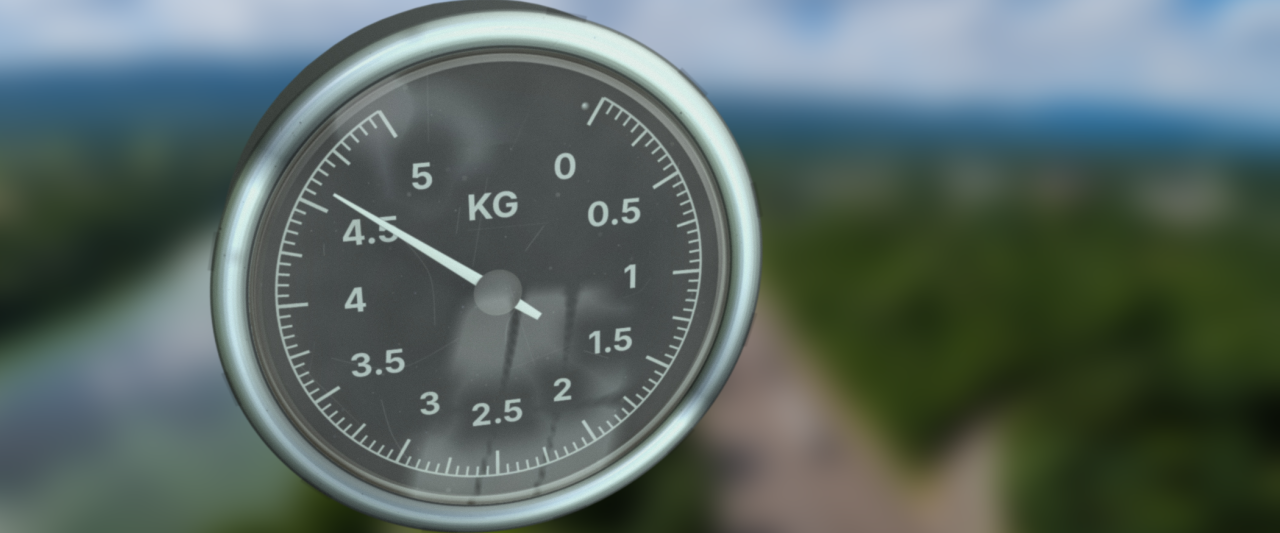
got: 4.6 kg
